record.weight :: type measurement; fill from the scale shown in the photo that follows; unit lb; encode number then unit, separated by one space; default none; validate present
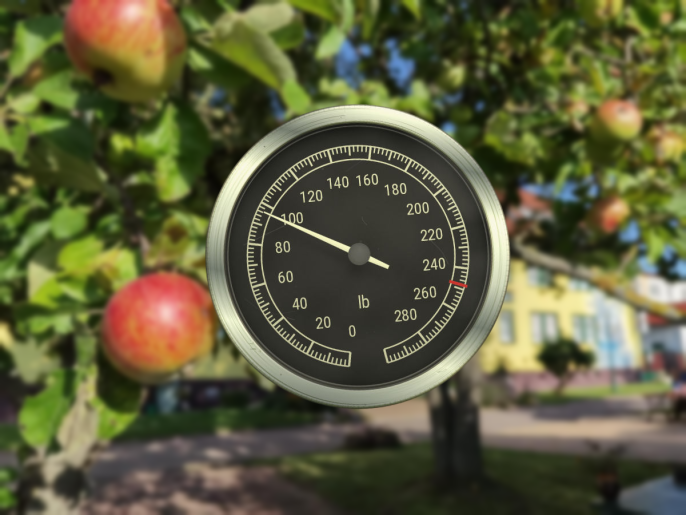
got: 96 lb
